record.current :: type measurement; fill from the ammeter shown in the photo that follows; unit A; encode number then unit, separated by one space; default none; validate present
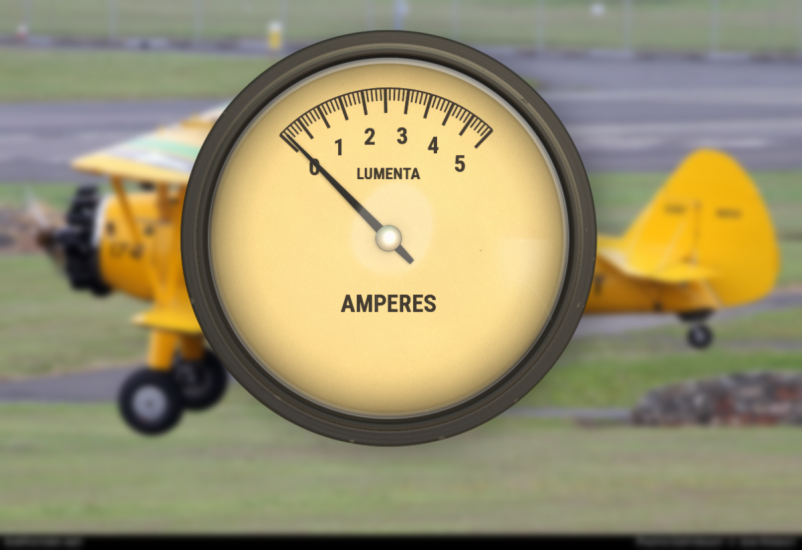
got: 0.1 A
